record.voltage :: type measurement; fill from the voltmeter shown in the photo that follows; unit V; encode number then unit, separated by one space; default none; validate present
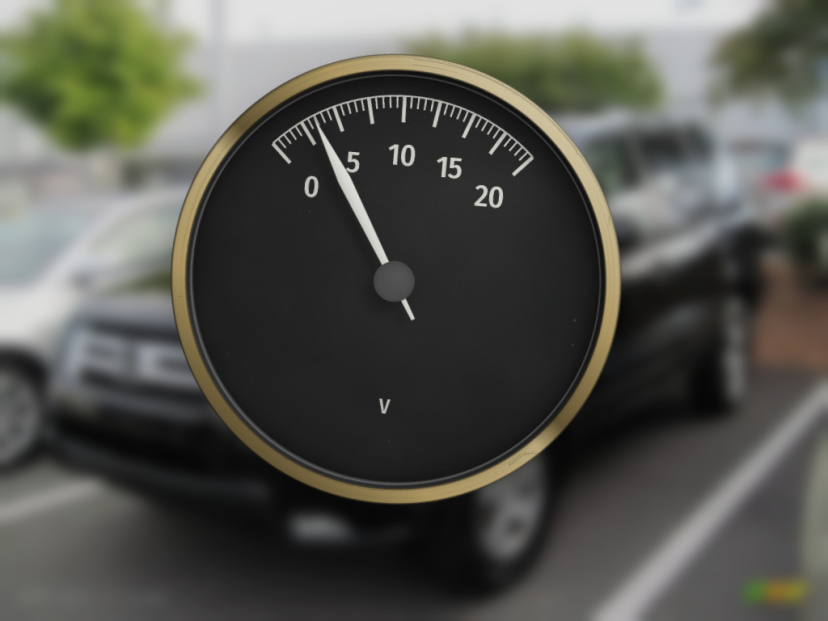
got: 3.5 V
